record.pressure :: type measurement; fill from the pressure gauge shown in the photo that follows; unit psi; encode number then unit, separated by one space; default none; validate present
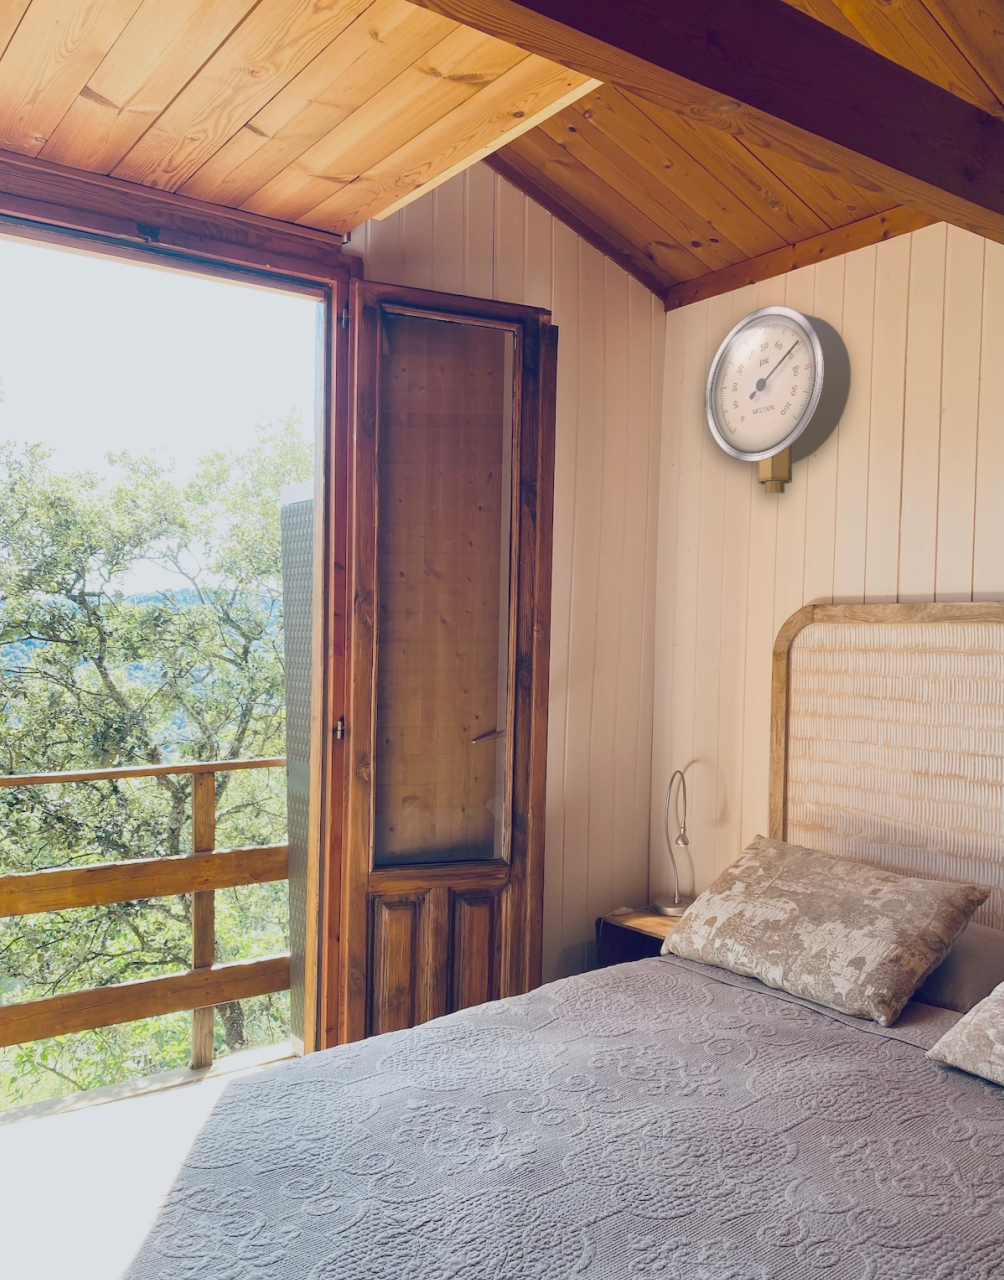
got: 70 psi
